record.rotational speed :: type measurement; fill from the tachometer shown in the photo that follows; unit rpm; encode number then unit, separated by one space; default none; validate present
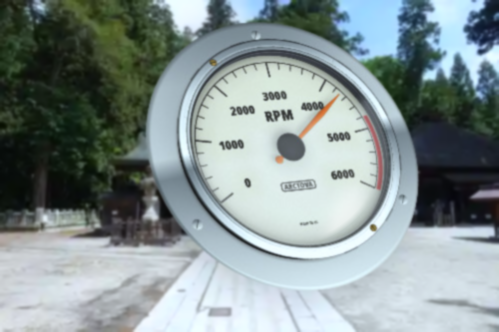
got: 4300 rpm
